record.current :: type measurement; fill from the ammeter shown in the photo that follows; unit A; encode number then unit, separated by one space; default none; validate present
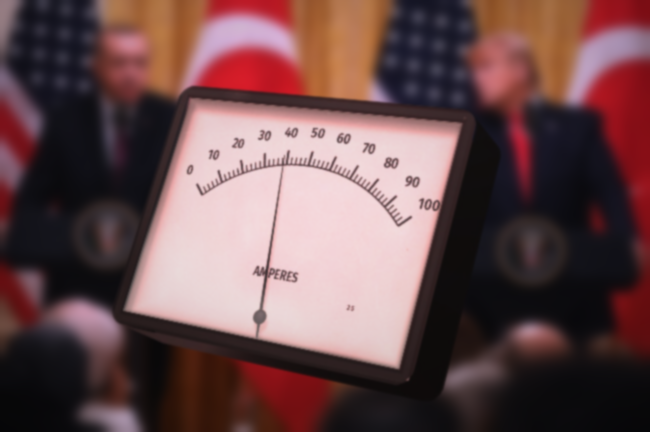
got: 40 A
